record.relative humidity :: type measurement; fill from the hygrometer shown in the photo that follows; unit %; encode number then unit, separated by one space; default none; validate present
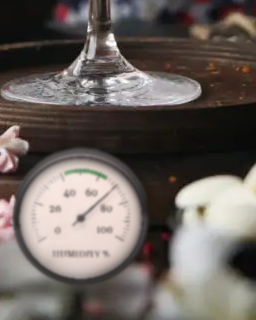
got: 70 %
